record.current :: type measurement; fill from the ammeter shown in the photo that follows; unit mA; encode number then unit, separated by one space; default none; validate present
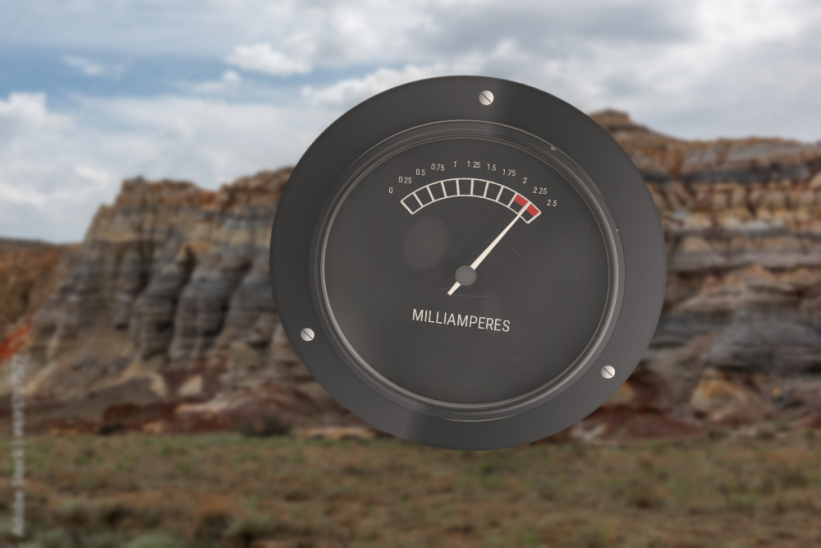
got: 2.25 mA
